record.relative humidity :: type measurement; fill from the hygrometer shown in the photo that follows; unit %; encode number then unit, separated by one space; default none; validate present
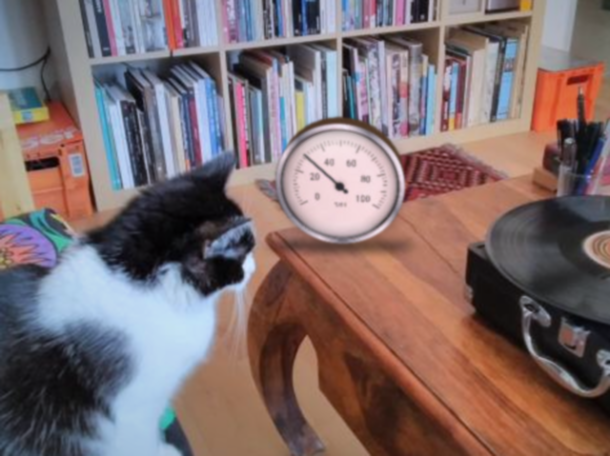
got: 30 %
